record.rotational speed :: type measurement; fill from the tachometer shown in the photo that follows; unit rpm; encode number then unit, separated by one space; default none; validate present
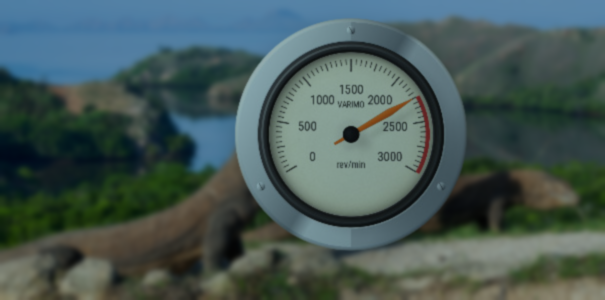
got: 2250 rpm
